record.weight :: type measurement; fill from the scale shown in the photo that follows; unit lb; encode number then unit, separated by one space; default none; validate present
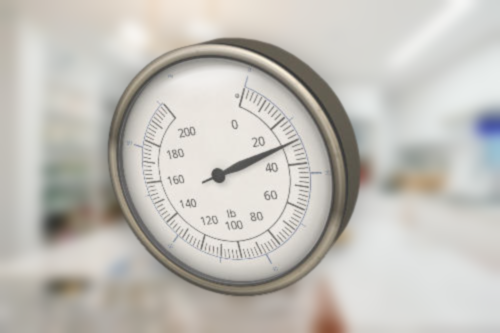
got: 30 lb
